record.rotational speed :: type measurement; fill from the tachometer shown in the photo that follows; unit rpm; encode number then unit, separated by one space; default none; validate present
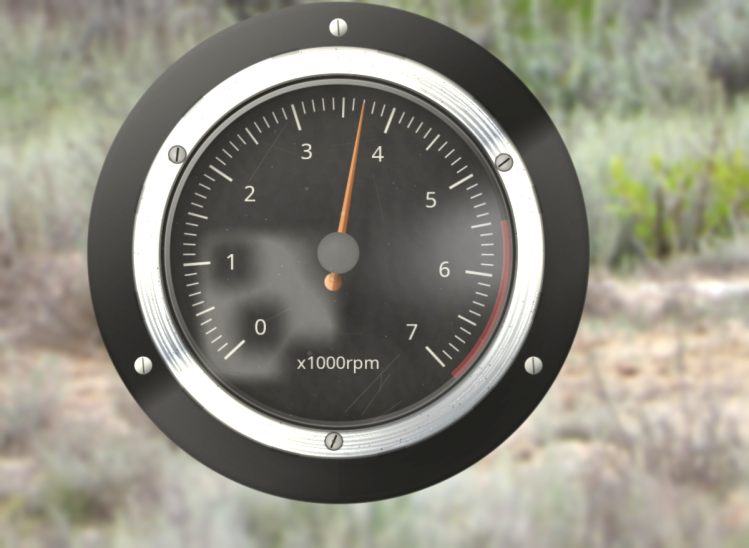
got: 3700 rpm
